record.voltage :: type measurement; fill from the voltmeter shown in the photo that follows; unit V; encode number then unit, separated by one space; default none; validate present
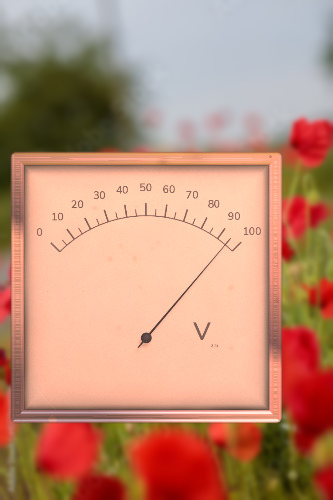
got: 95 V
